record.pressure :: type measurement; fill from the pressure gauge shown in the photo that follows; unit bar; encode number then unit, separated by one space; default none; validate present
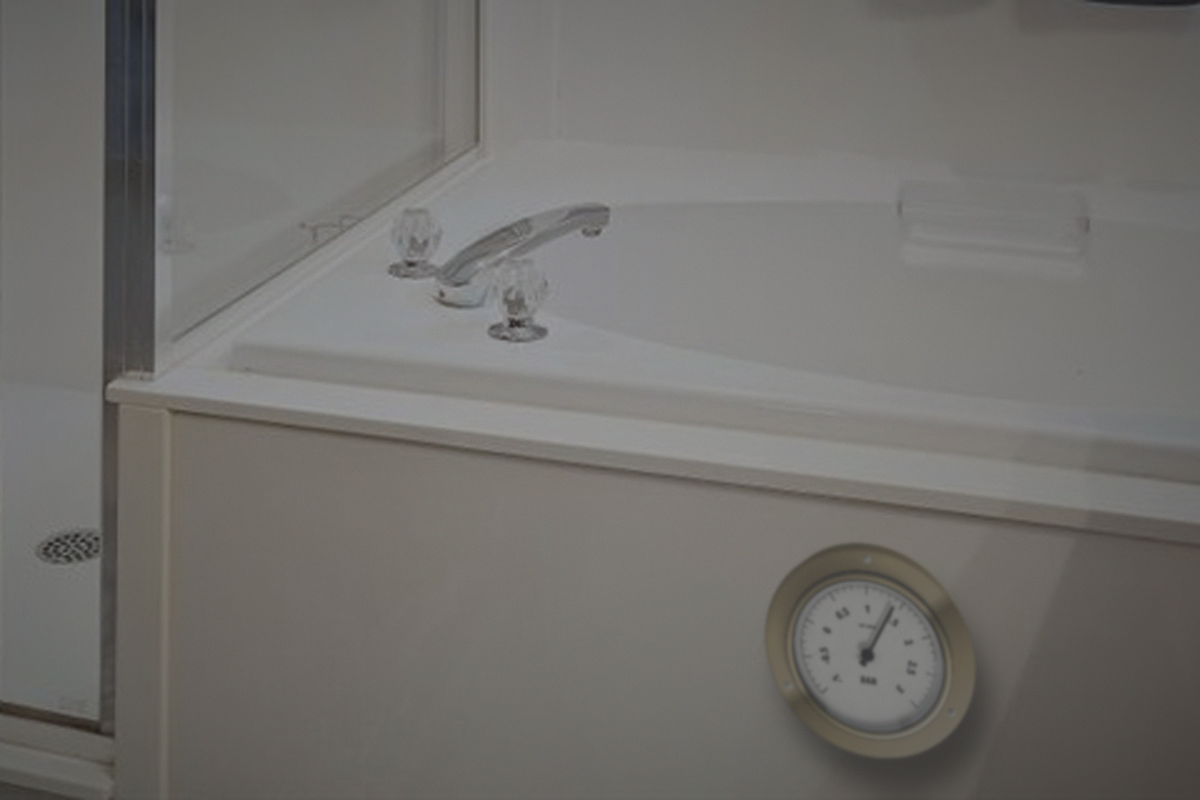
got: 1.4 bar
